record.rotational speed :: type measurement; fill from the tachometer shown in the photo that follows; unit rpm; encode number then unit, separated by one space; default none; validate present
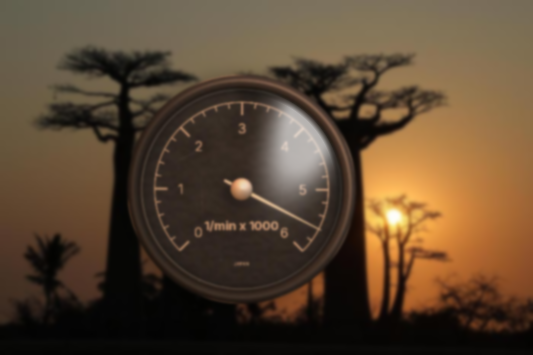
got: 5600 rpm
